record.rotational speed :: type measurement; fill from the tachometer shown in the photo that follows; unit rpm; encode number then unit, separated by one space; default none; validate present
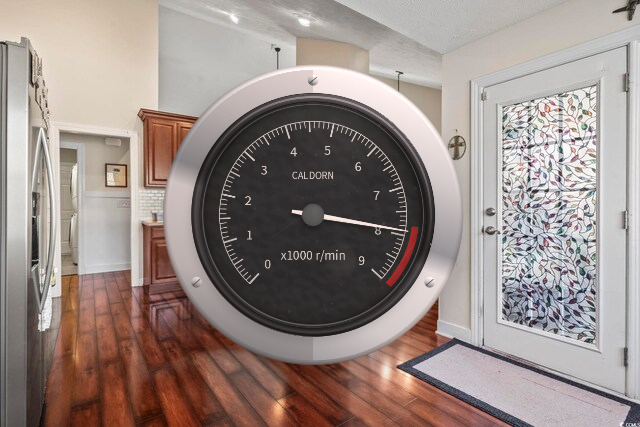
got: 7900 rpm
